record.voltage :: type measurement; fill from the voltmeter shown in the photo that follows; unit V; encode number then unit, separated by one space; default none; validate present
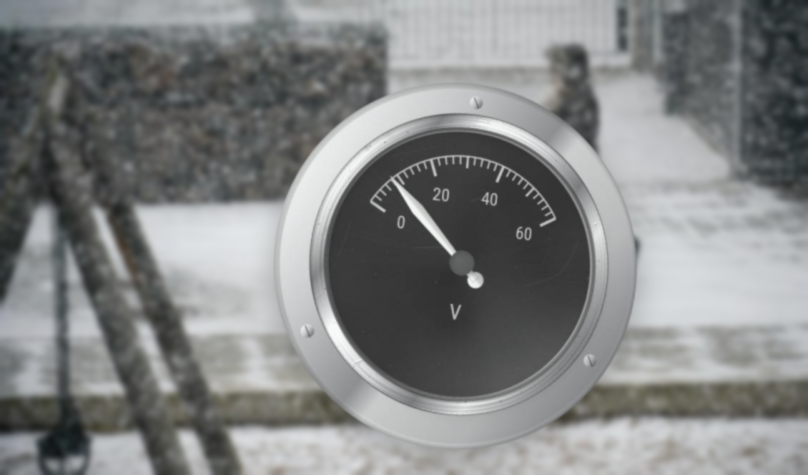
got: 8 V
